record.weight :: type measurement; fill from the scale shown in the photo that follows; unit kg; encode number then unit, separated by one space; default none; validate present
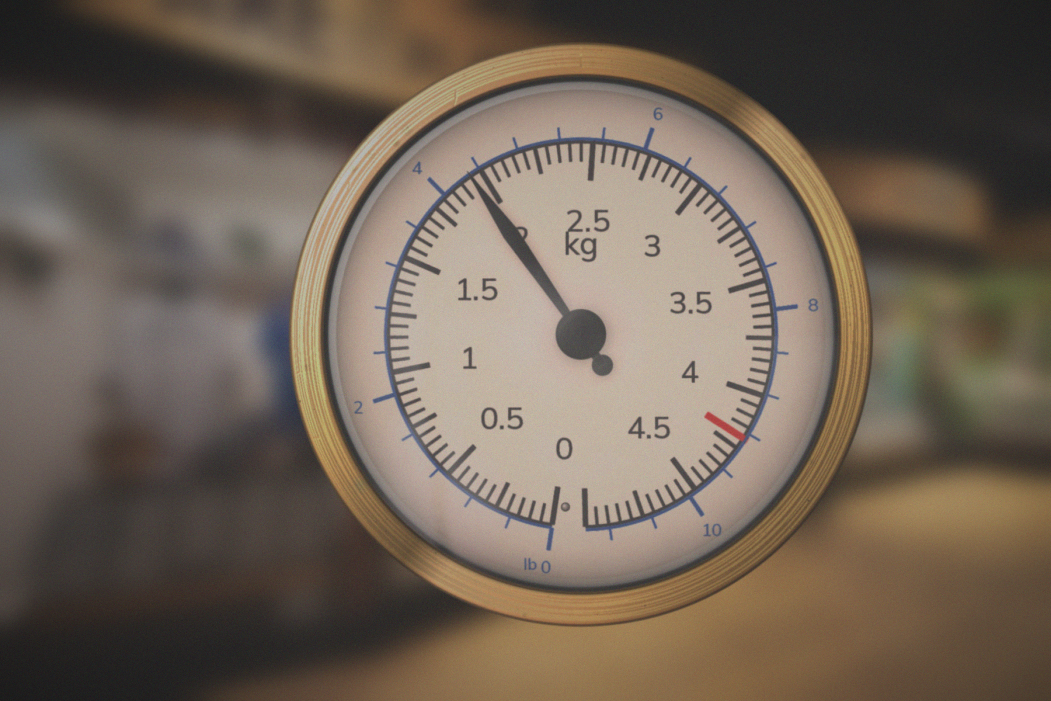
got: 1.95 kg
